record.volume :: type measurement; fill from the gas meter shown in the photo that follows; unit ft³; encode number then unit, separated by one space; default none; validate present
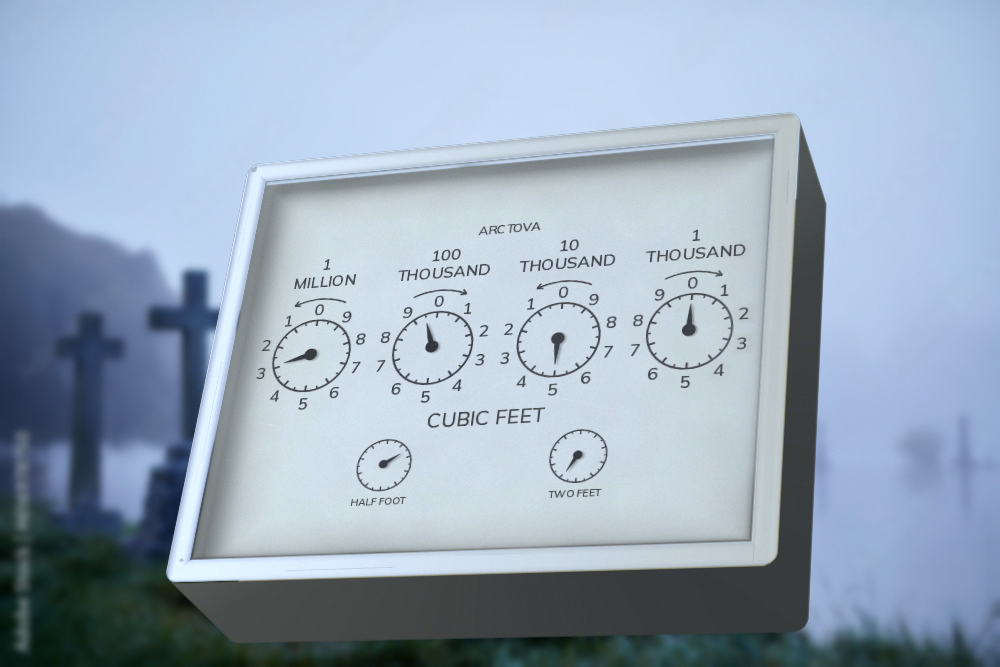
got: 295000 ft³
